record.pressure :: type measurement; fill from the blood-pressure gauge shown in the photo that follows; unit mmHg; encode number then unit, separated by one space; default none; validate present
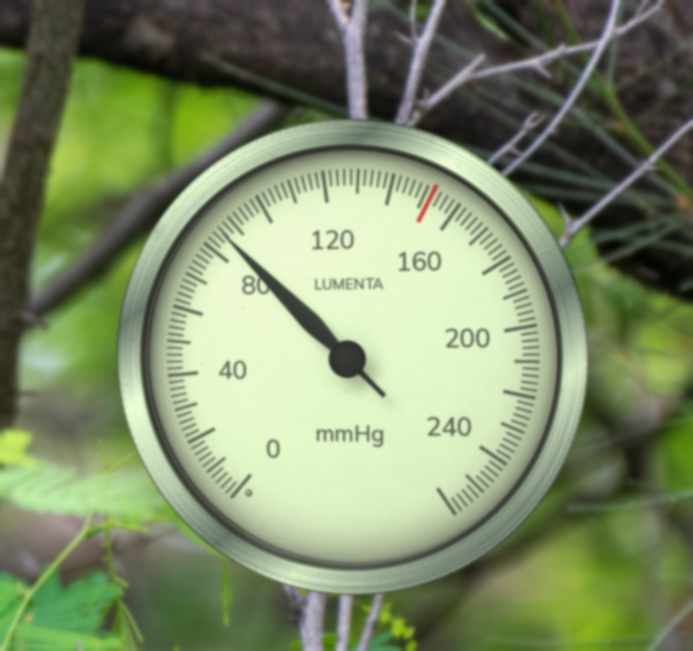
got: 86 mmHg
